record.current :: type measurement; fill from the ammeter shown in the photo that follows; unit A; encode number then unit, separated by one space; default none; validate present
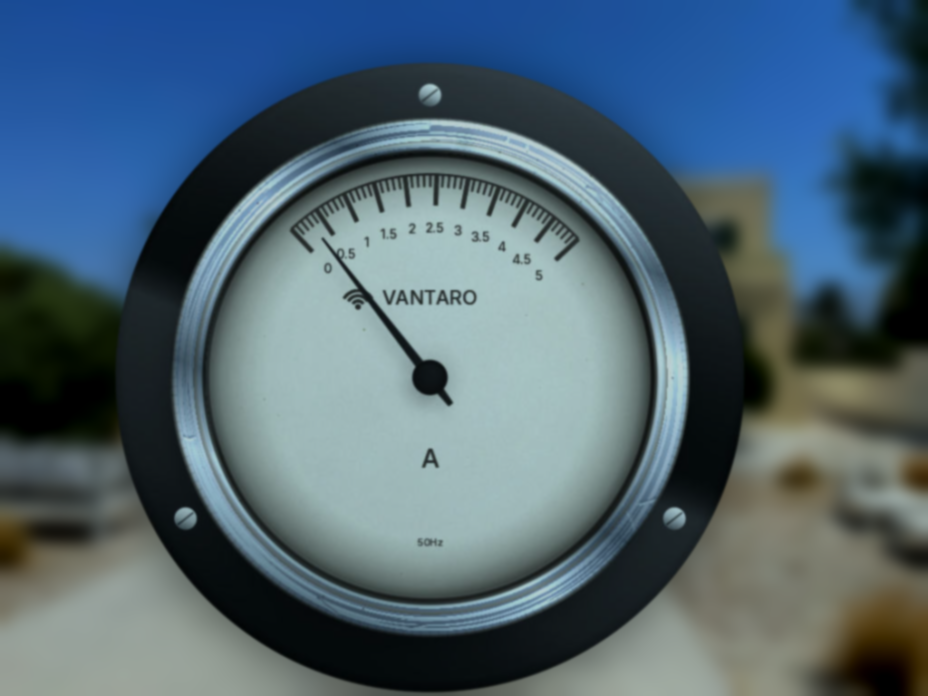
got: 0.3 A
